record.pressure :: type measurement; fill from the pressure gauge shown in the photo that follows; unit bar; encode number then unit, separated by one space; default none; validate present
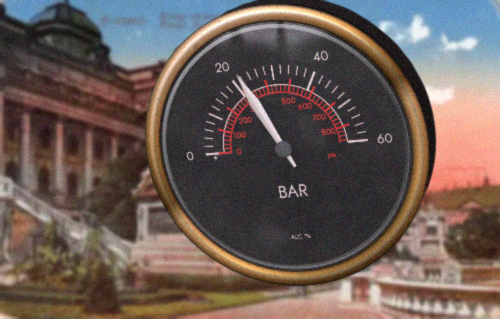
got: 22 bar
